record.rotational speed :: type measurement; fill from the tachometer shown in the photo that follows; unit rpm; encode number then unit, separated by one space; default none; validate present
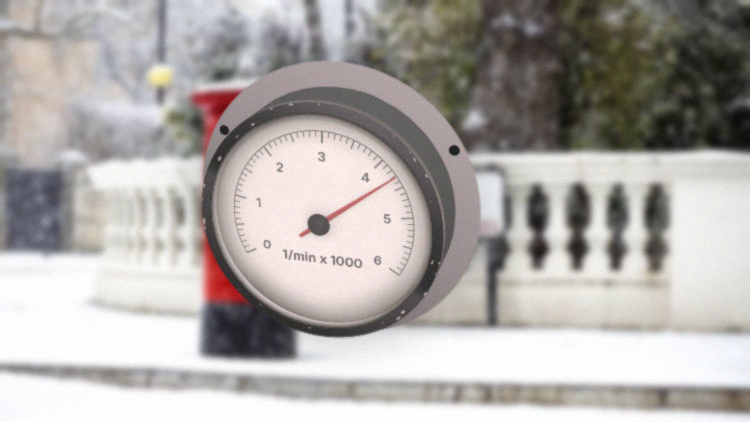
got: 4300 rpm
